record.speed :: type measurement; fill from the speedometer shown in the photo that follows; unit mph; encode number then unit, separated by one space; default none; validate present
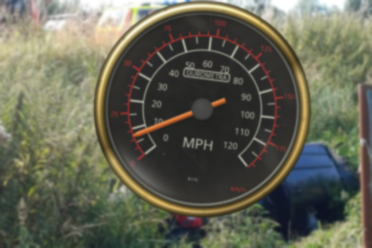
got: 7.5 mph
